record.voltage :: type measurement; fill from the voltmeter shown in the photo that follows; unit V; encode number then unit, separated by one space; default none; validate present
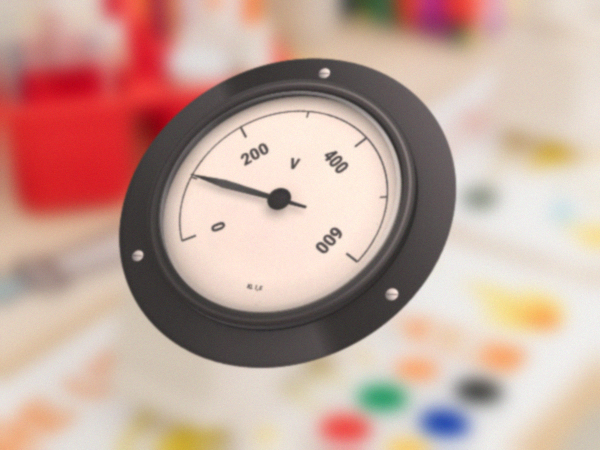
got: 100 V
